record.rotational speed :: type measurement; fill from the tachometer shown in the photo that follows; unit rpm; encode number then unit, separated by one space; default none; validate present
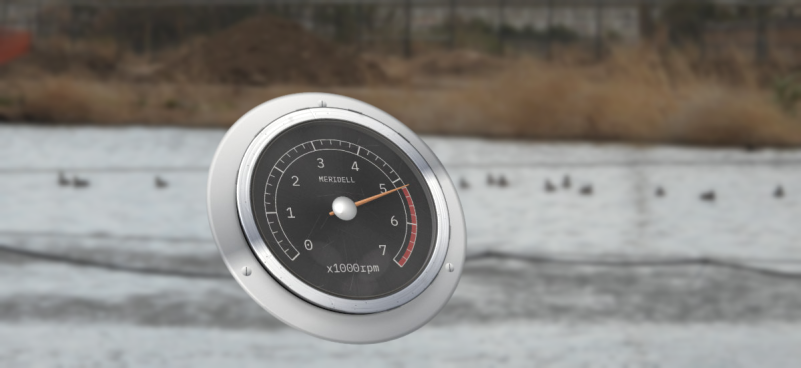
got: 5200 rpm
